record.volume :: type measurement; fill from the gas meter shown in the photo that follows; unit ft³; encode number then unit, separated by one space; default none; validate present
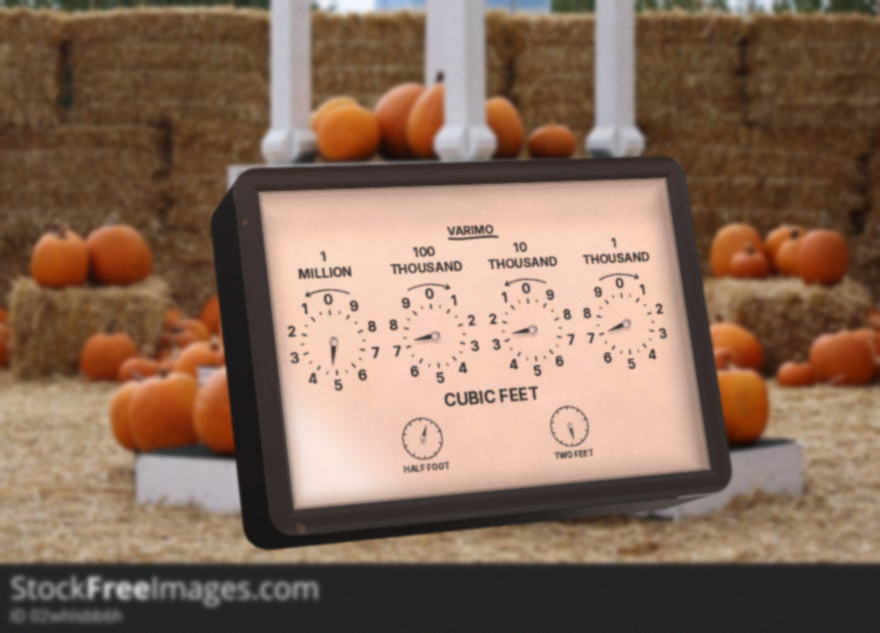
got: 472700 ft³
